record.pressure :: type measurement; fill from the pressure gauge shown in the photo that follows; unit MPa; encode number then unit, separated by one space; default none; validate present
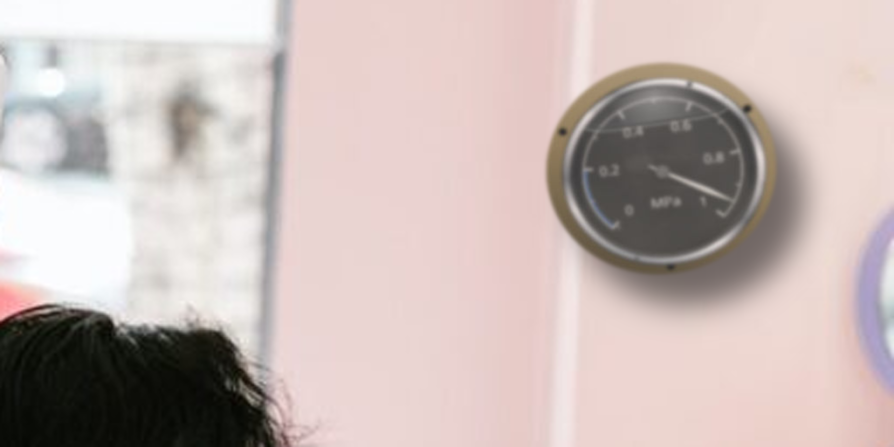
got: 0.95 MPa
